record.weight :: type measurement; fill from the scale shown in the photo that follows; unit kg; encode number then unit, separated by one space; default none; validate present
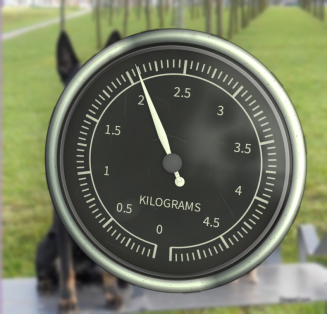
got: 2.1 kg
